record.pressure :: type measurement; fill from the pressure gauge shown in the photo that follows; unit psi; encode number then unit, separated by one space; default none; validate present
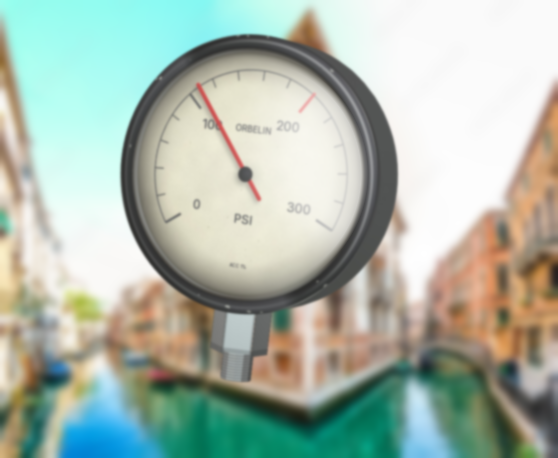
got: 110 psi
